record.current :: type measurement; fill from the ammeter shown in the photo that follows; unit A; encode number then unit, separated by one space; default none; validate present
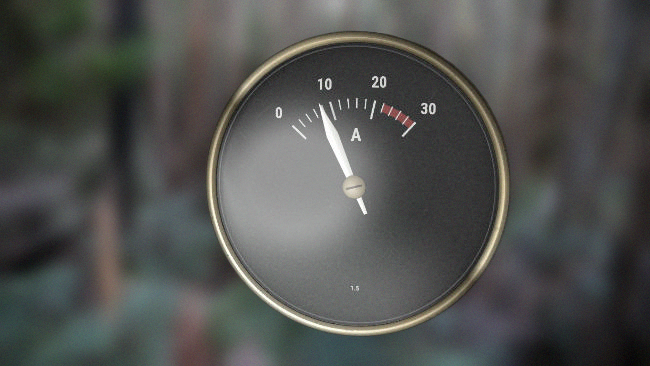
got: 8 A
